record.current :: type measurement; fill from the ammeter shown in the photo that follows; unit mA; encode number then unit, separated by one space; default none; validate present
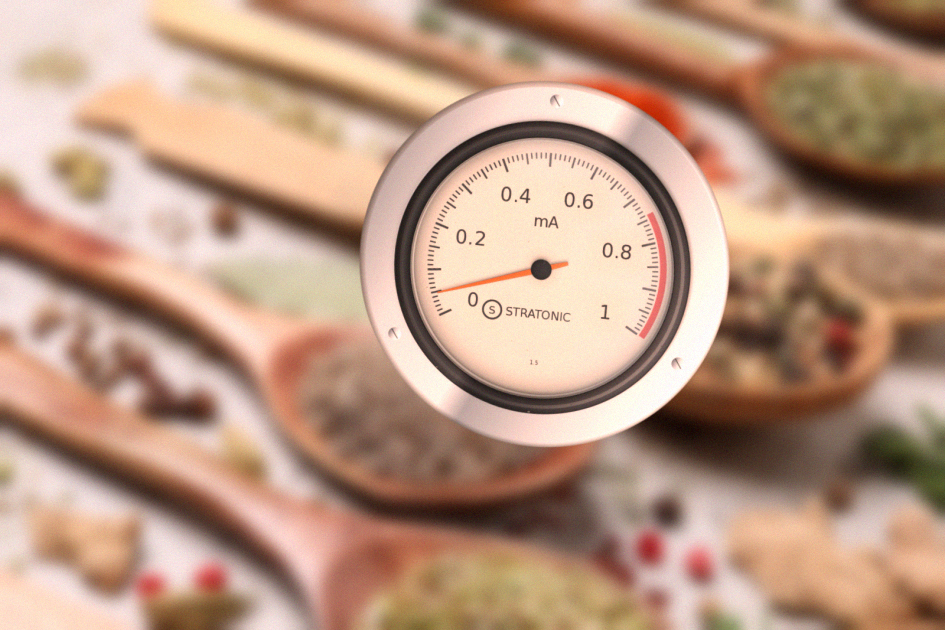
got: 0.05 mA
